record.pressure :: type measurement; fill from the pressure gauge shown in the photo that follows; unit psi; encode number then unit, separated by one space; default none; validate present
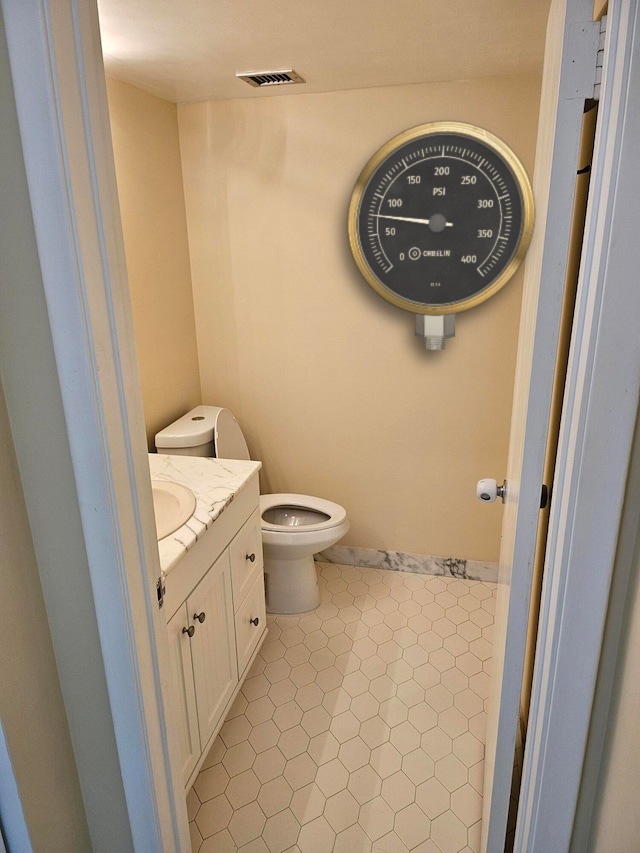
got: 75 psi
